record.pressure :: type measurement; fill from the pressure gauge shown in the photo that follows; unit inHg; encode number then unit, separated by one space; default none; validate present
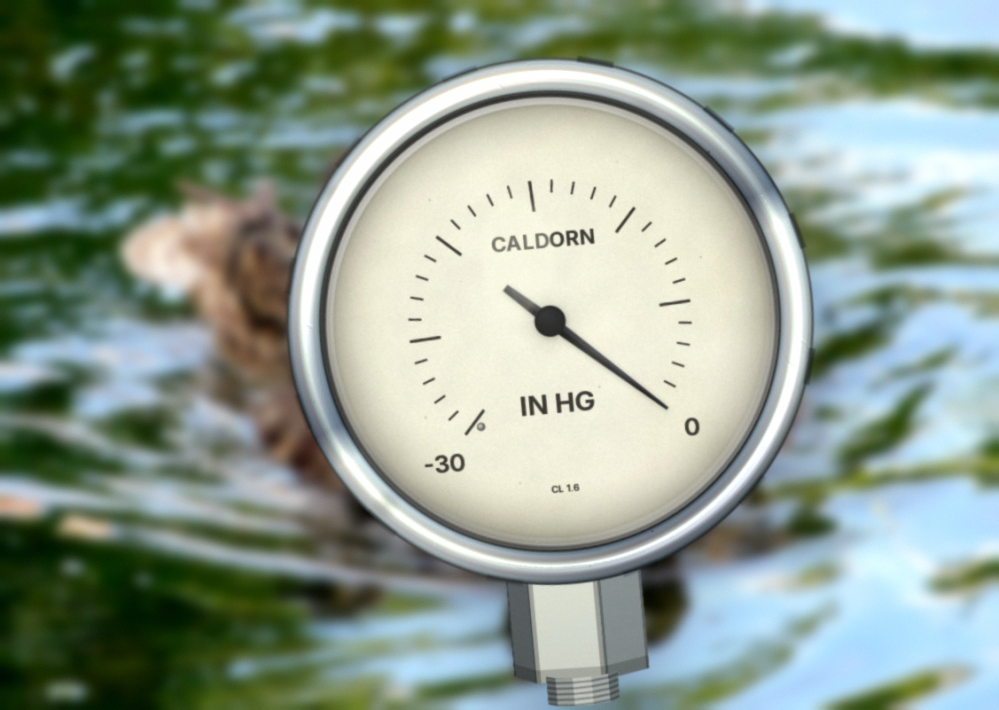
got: 0 inHg
